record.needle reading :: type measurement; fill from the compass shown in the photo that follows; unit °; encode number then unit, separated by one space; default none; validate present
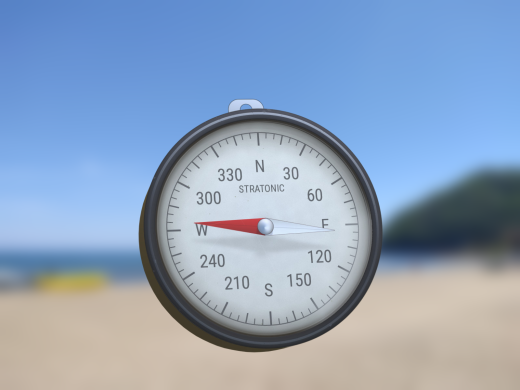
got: 275 °
